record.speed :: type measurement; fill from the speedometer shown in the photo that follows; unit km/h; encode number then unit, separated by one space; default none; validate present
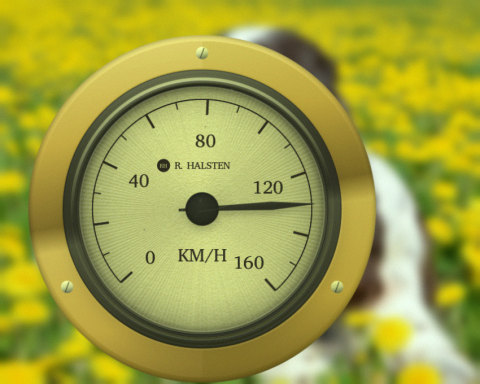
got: 130 km/h
